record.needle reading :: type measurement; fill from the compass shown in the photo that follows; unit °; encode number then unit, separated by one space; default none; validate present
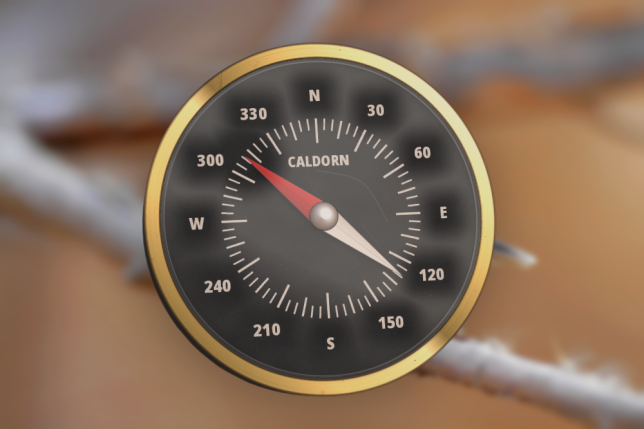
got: 310 °
